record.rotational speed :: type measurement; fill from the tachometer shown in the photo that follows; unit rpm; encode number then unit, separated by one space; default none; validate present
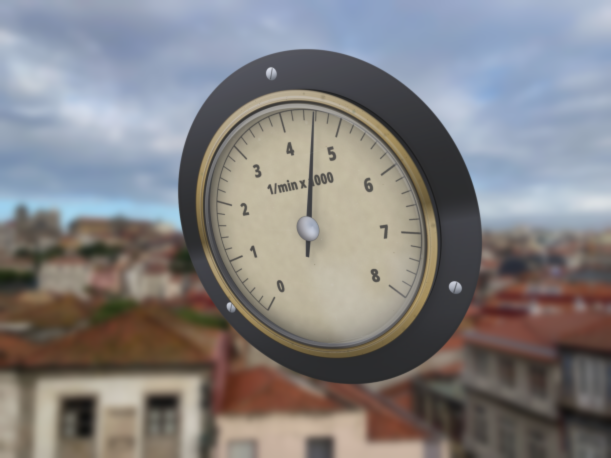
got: 4600 rpm
